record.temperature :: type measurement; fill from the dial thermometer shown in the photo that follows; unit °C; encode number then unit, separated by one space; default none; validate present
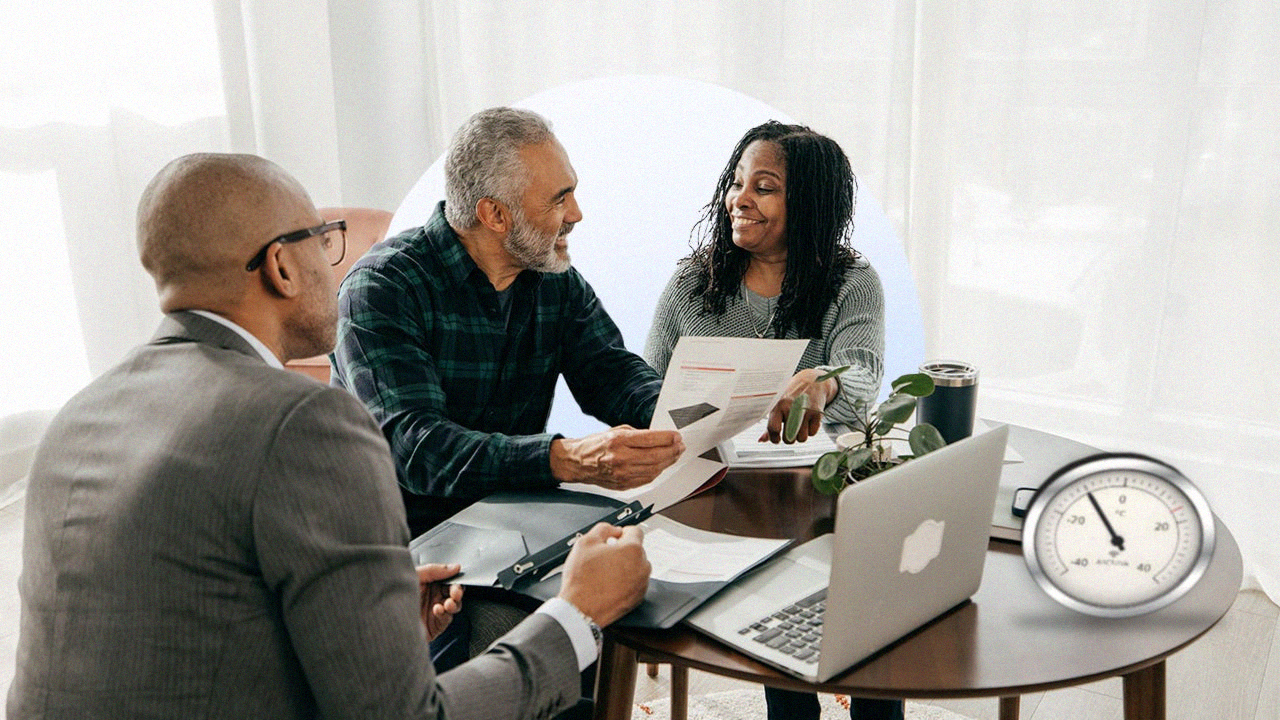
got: -10 °C
